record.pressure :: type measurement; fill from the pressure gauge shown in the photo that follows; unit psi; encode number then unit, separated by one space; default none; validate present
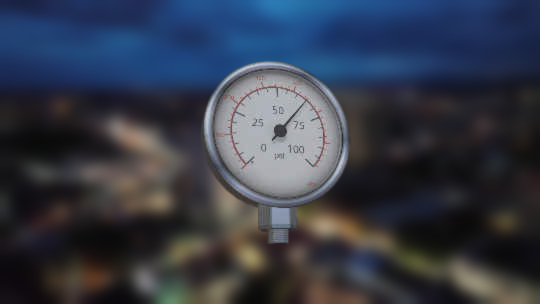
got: 65 psi
